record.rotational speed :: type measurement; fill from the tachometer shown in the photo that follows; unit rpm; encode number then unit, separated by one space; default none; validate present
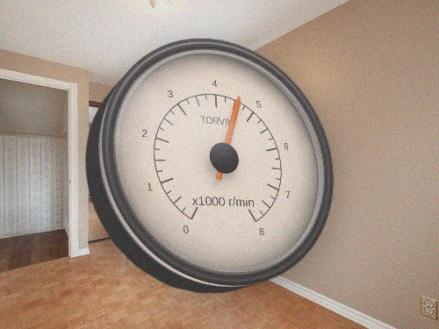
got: 4500 rpm
